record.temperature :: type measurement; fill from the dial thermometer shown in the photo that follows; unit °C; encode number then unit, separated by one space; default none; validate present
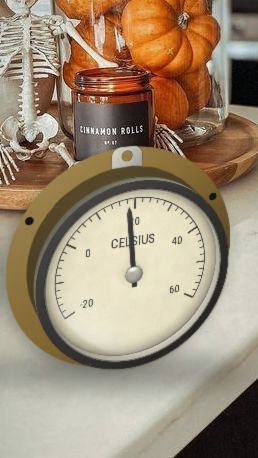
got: 18 °C
